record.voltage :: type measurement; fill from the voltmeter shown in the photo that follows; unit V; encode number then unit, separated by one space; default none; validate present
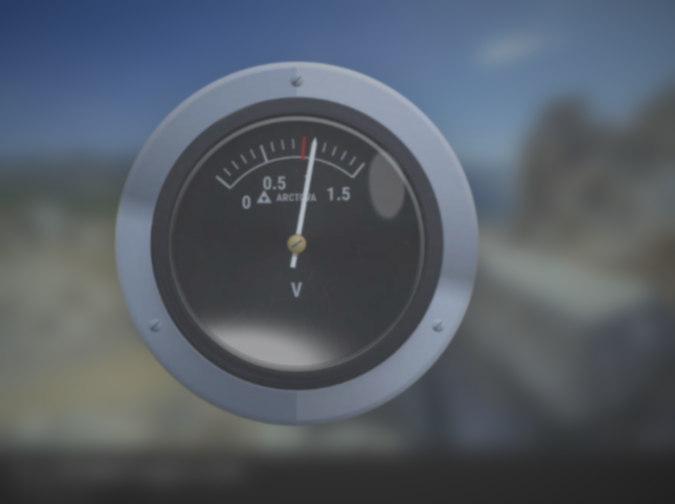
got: 1 V
